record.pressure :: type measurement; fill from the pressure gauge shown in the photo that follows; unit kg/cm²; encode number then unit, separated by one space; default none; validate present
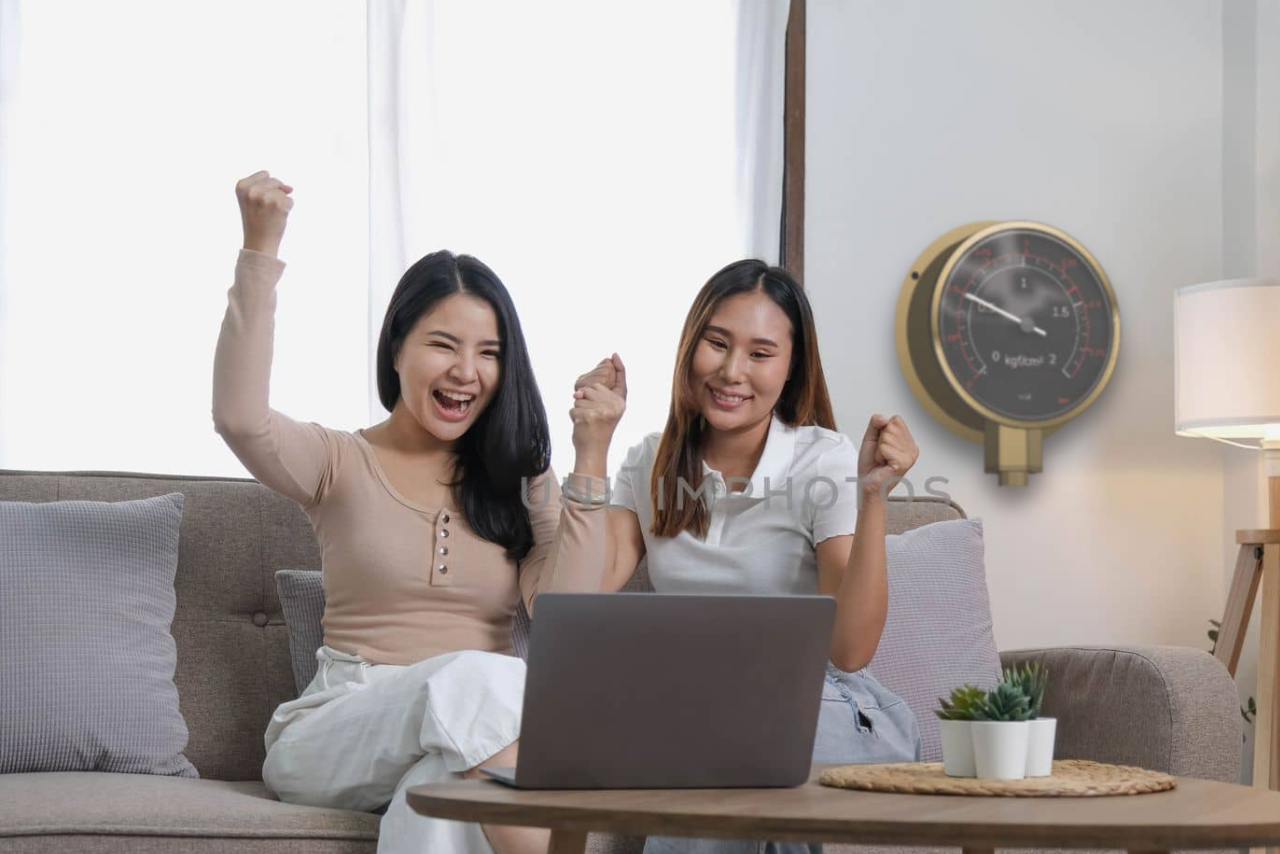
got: 0.5 kg/cm²
